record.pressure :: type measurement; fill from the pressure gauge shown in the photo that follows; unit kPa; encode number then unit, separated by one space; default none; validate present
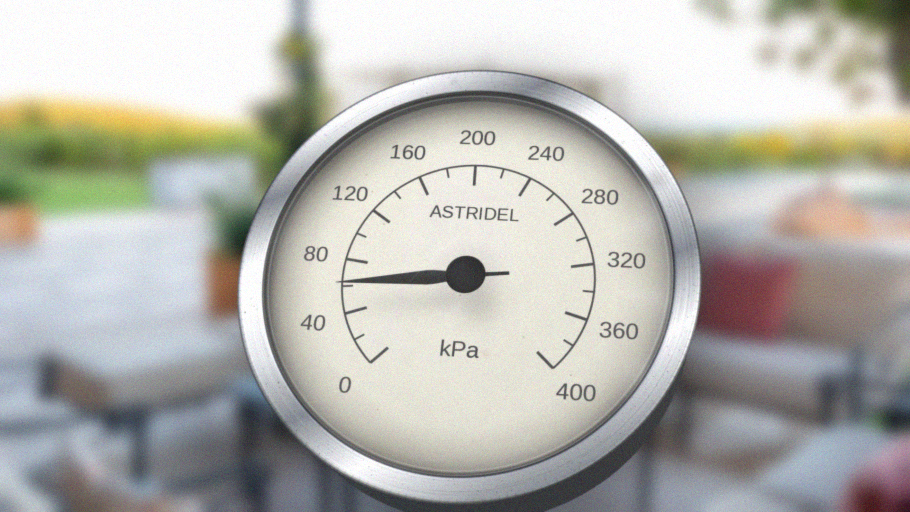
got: 60 kPa
